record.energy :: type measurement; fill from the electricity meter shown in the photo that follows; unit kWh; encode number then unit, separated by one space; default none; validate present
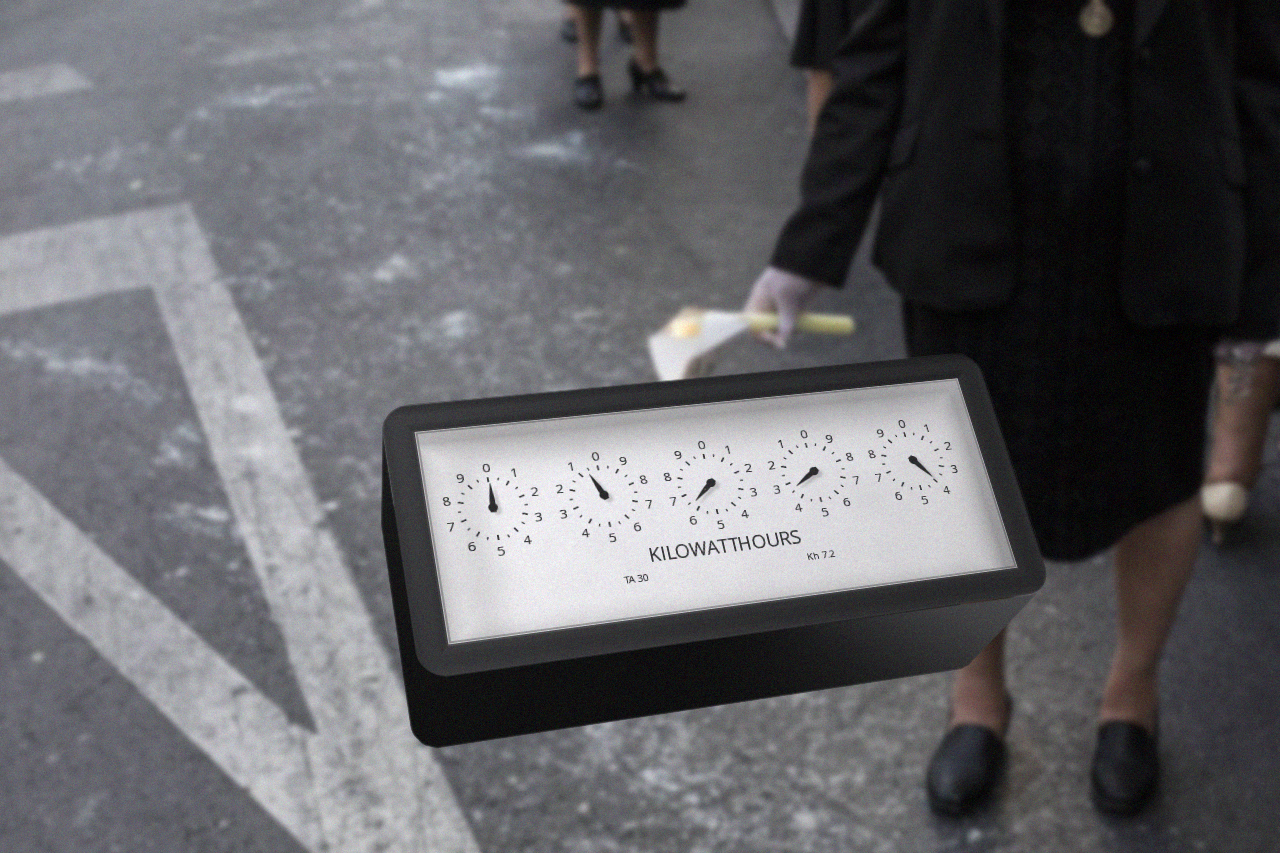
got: 634 kWh
